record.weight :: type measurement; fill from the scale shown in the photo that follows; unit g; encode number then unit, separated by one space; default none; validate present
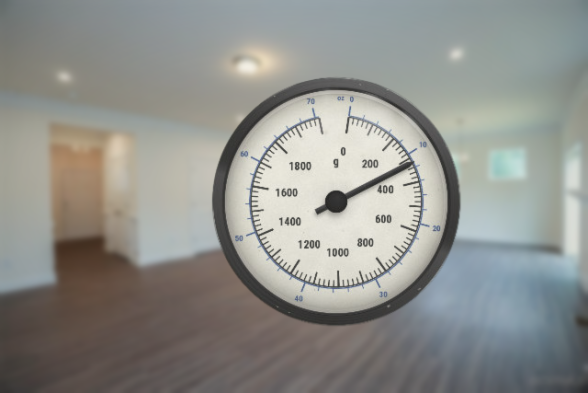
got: 320 g
